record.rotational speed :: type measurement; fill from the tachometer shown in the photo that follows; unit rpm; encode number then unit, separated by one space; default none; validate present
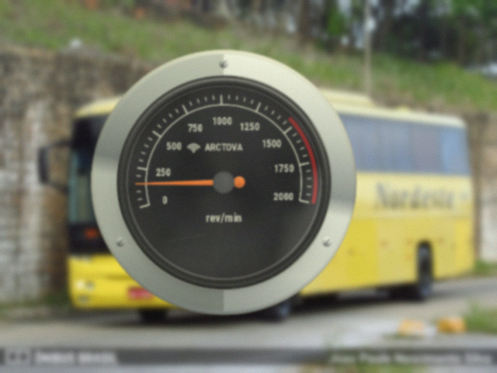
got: 150 rpm
